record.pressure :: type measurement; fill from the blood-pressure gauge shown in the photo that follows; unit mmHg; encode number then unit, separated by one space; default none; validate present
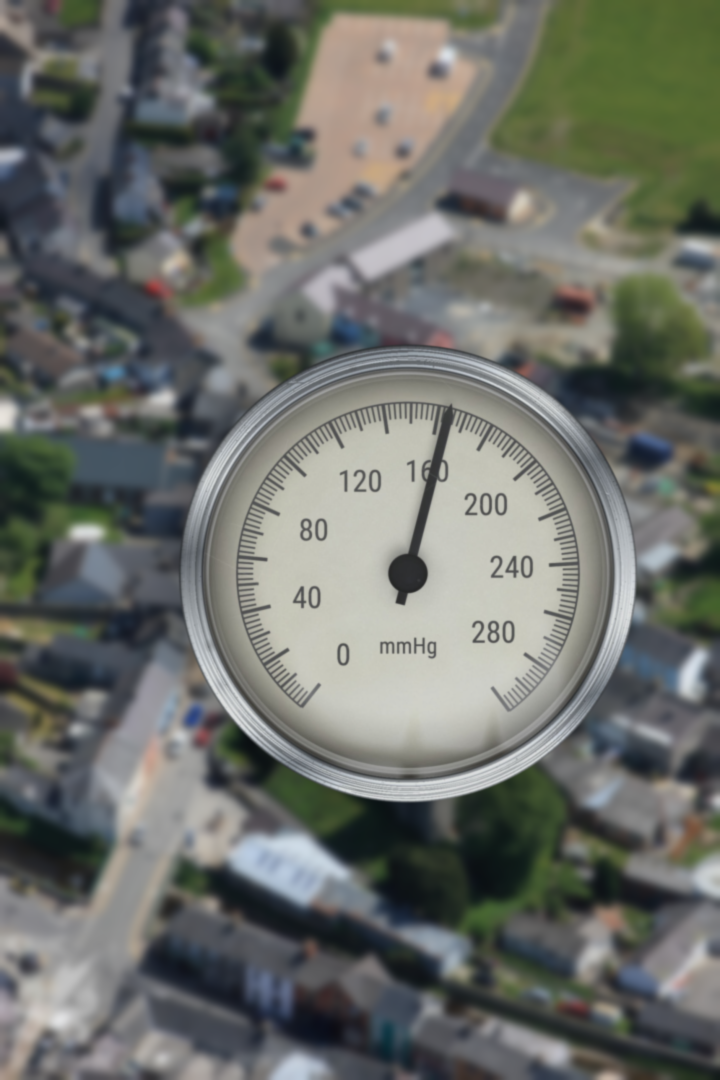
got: 164 mmHg
